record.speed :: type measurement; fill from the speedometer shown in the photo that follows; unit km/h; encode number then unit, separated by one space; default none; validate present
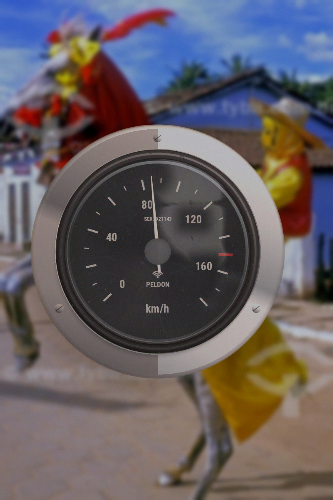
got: 85 km/h
